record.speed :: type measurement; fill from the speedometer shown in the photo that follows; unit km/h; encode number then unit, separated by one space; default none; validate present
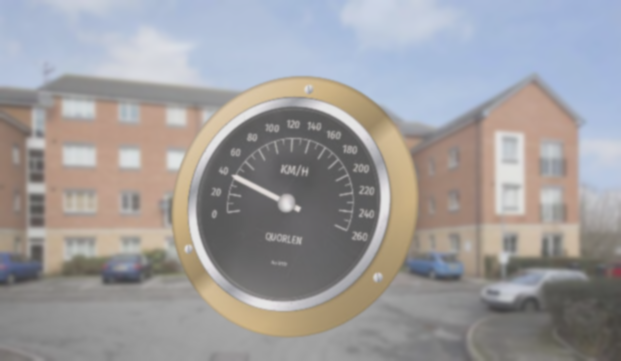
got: 40 km/h
